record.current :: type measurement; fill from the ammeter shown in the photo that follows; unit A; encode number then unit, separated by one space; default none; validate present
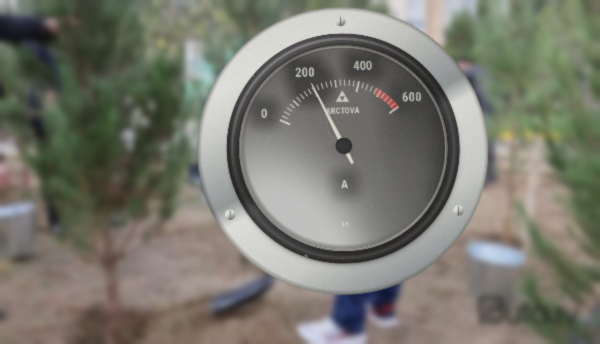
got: 200 A
